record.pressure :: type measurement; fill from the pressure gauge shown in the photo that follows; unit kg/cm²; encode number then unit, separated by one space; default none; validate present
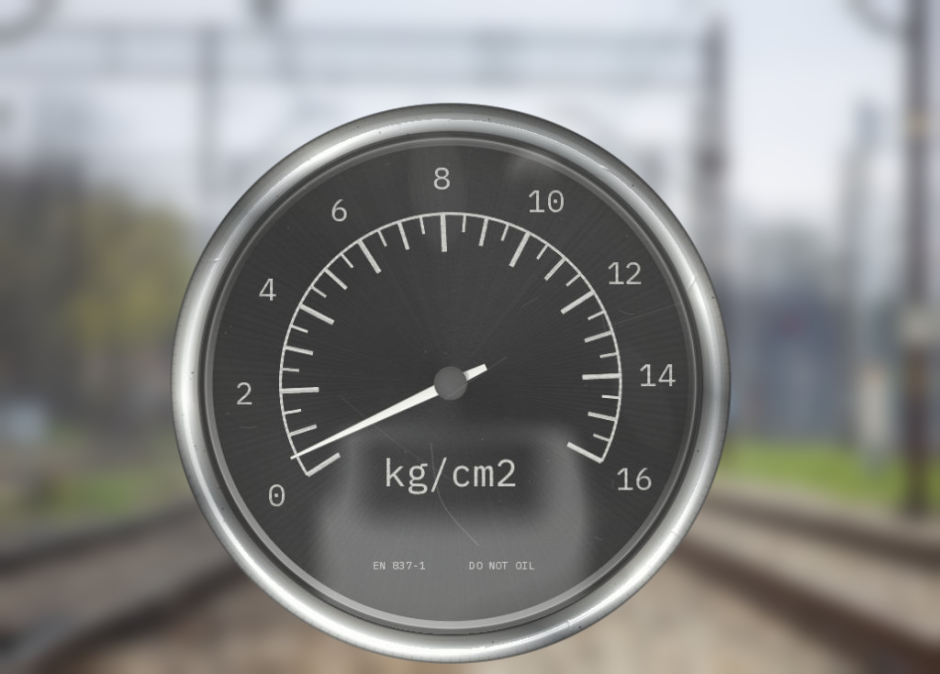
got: 0.5 kg/cm²
